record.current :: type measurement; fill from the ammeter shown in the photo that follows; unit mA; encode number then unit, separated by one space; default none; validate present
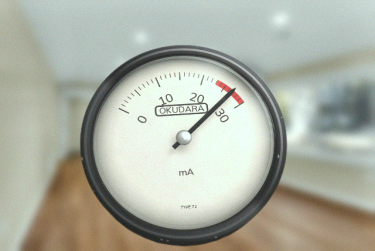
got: 27 mA
